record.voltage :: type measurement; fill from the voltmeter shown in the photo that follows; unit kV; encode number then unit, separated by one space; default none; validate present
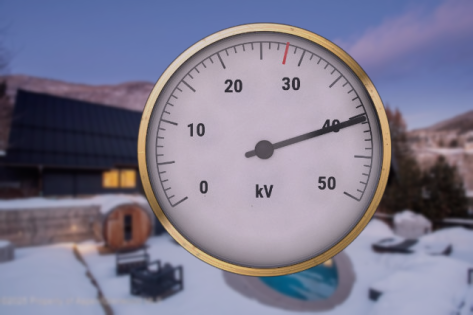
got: 40.5 kV
